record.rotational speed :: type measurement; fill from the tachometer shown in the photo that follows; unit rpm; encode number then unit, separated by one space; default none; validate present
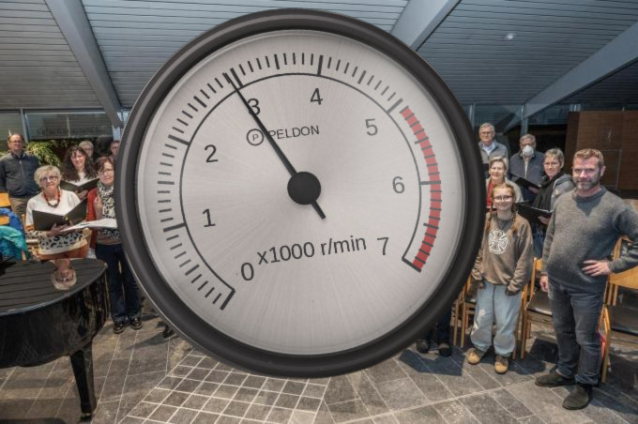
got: 2900 rpm
